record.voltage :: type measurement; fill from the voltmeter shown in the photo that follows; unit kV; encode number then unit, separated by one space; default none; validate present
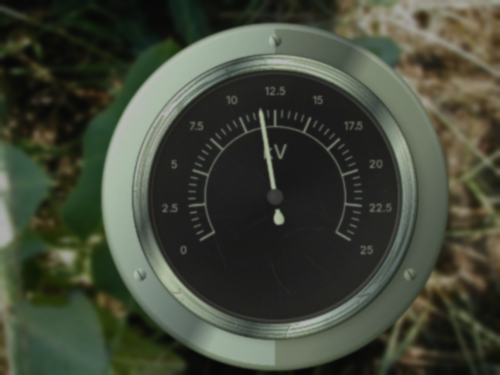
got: 11.5 kV
